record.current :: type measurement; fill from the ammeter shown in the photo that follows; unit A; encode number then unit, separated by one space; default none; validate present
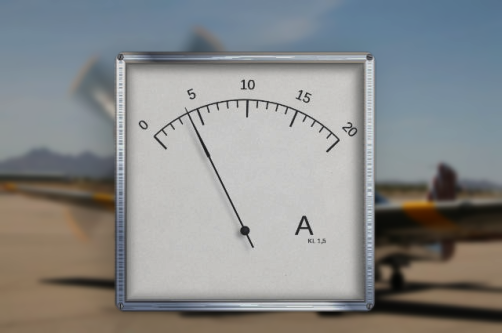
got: 4 A
